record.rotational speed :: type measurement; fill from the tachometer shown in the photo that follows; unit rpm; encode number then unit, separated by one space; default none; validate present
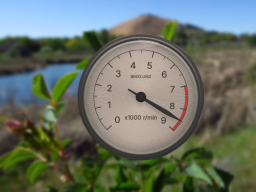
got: 8500 rpm
